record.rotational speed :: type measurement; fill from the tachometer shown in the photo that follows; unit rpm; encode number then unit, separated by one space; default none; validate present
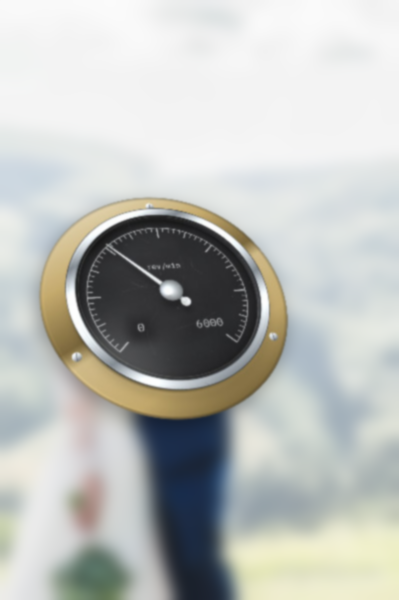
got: 2000 rpm
